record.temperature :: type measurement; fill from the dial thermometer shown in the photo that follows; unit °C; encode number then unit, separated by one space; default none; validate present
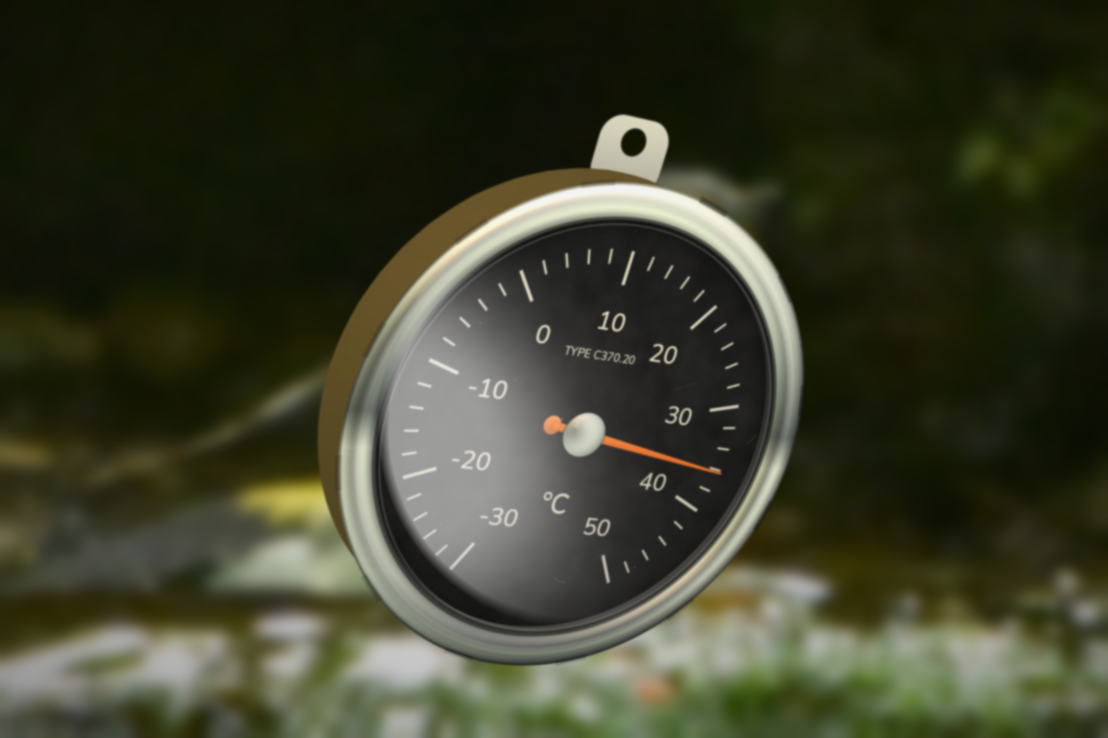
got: 36 °C
